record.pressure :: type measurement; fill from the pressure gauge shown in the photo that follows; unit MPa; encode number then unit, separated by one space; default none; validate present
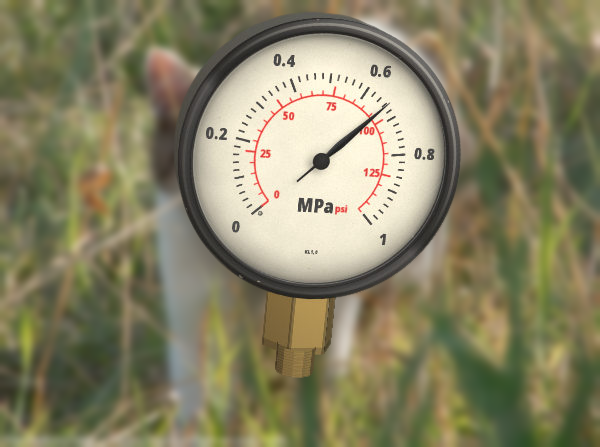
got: 0.66 MPa
